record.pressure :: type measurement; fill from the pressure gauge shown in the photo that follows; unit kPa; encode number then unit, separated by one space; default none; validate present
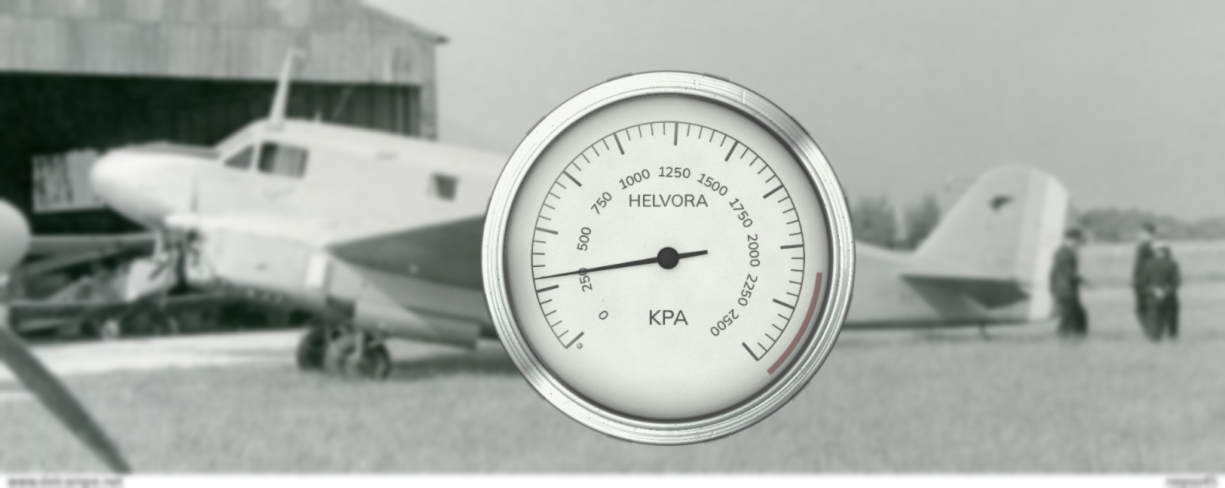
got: 300 kPa
